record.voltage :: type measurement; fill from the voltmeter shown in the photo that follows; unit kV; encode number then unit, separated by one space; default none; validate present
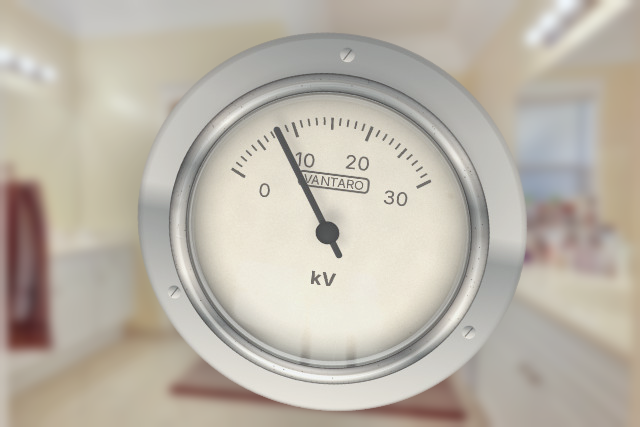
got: 8 kV
